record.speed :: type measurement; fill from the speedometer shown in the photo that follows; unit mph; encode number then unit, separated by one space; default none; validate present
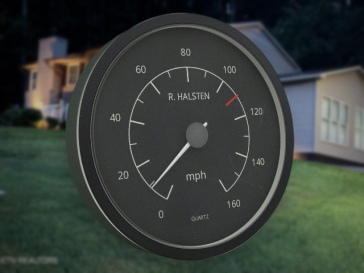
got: 10 mph
